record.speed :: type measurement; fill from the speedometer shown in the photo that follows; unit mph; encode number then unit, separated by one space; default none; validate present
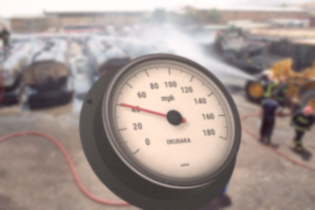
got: 40 mph
